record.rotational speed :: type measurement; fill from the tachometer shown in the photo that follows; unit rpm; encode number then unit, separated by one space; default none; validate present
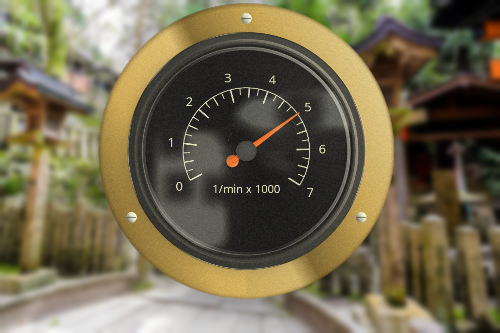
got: 5000 rpm
